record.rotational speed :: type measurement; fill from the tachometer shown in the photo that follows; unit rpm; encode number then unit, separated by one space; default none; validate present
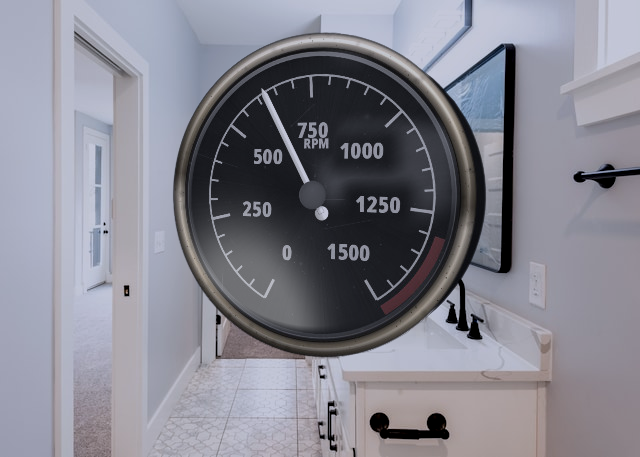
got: 625 rpm
